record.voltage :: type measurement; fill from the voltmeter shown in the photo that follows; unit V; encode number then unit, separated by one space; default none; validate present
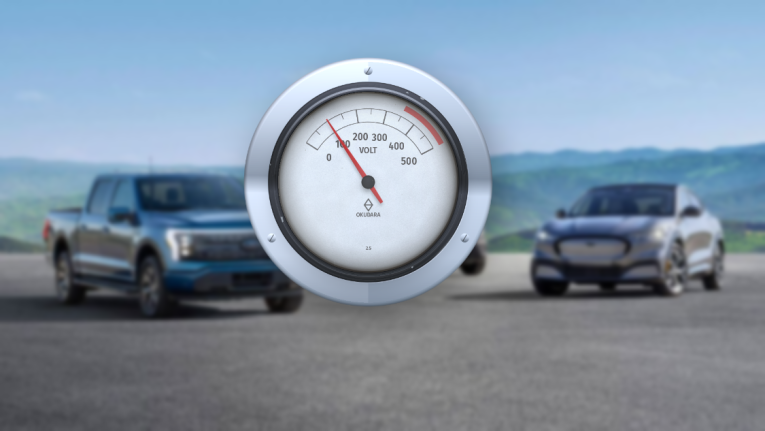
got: 100 V
